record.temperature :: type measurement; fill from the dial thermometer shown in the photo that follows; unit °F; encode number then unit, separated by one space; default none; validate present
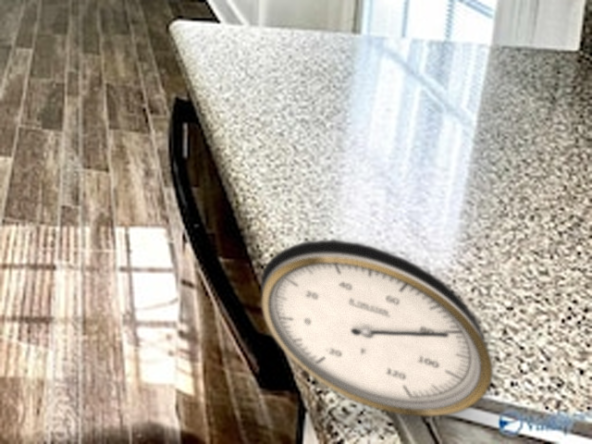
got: 80 °F
